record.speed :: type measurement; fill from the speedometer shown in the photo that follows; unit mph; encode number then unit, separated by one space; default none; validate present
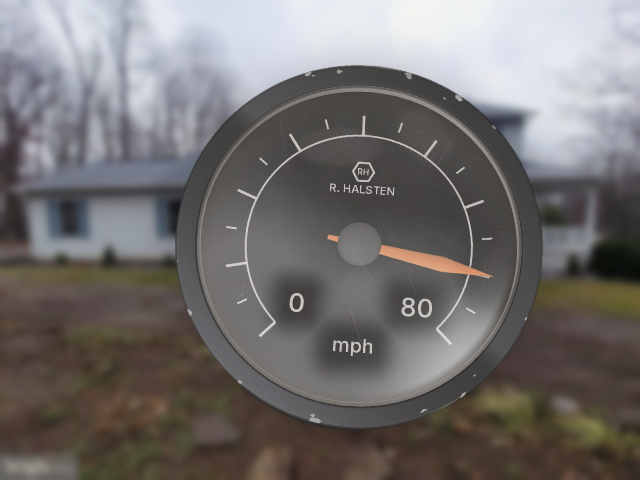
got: 70 mph
